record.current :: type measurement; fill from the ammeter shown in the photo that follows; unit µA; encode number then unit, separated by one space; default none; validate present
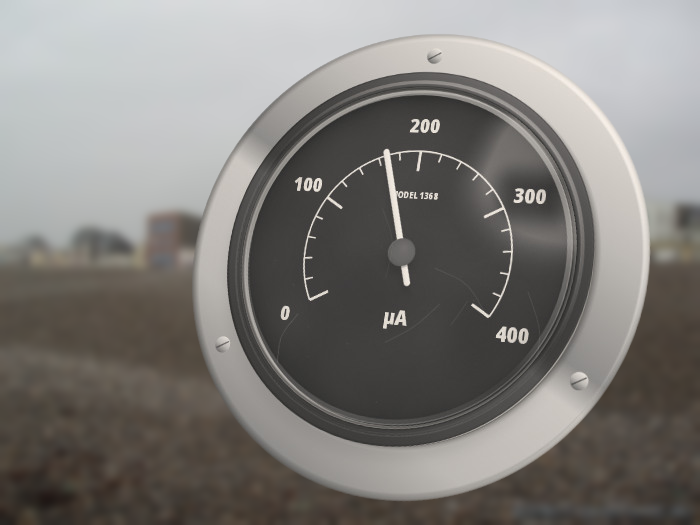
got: 170 µA
